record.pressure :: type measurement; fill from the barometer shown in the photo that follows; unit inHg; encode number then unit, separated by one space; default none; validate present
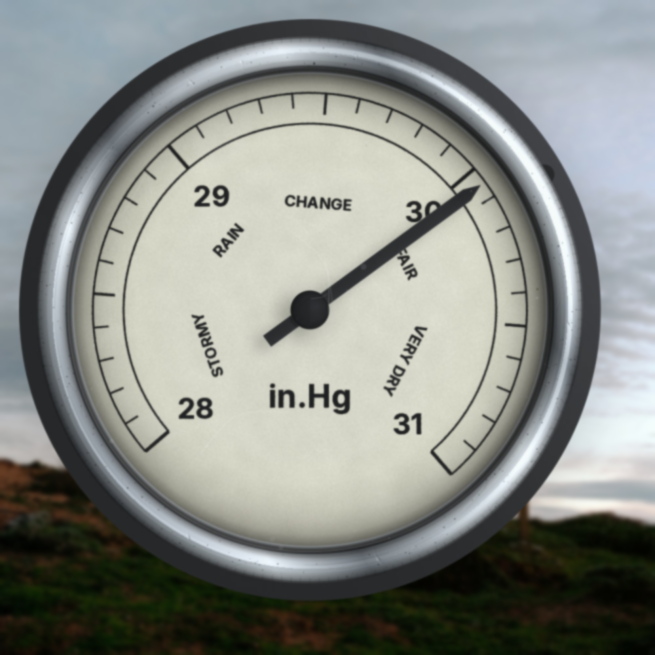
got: 30.05 inHg
